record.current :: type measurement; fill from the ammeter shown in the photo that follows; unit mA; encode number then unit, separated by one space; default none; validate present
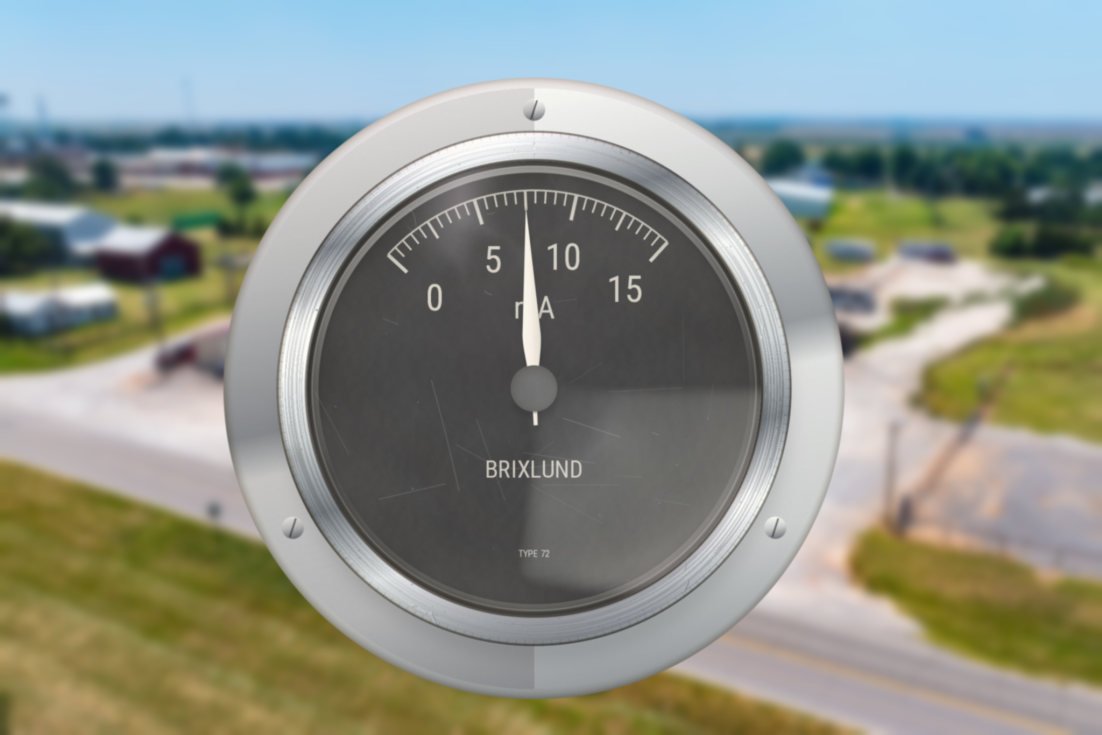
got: 7.5 mA
